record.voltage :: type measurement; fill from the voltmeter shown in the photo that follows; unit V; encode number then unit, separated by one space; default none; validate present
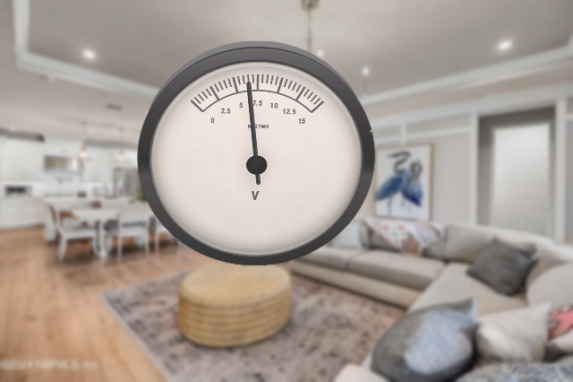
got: 6.5 V
